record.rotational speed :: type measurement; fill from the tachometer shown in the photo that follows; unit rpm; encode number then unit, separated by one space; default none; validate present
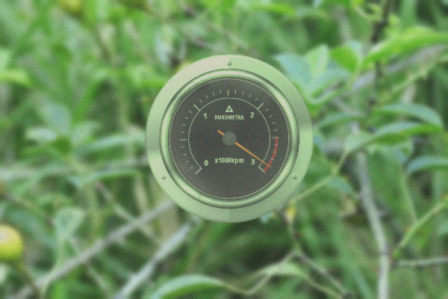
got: 2900 rpm
